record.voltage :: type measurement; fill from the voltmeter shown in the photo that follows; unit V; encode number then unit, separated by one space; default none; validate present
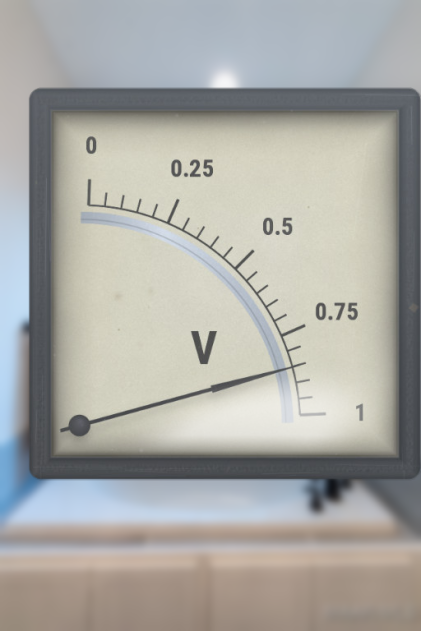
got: 0.85 V
